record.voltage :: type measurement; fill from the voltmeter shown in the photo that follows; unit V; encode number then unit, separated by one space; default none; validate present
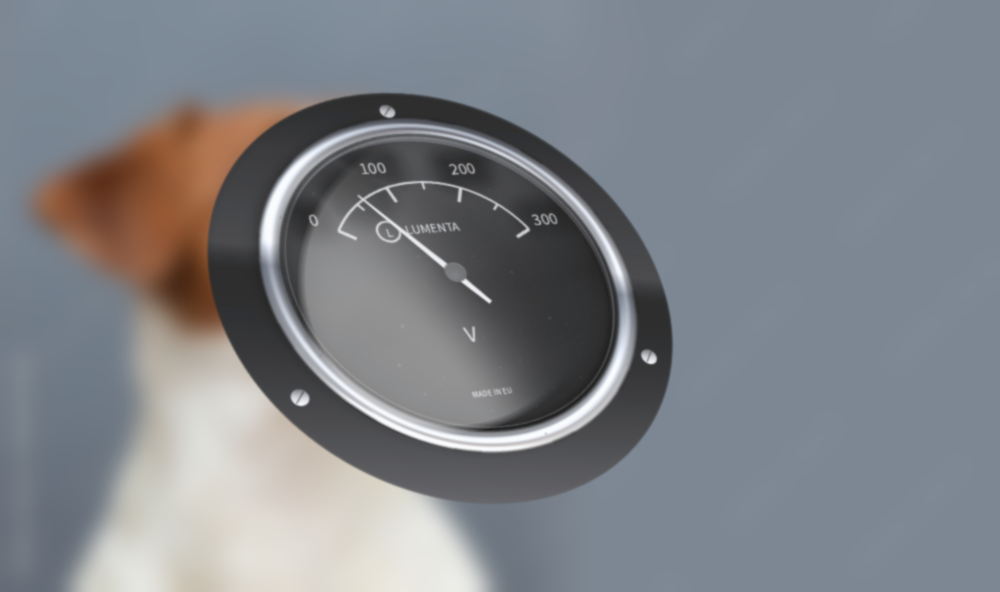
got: 50 V
